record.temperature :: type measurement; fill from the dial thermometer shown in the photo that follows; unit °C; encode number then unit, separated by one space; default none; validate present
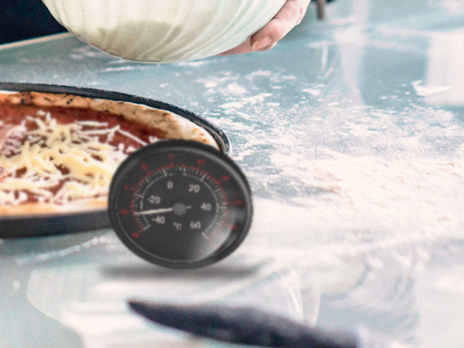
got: -30 °C
